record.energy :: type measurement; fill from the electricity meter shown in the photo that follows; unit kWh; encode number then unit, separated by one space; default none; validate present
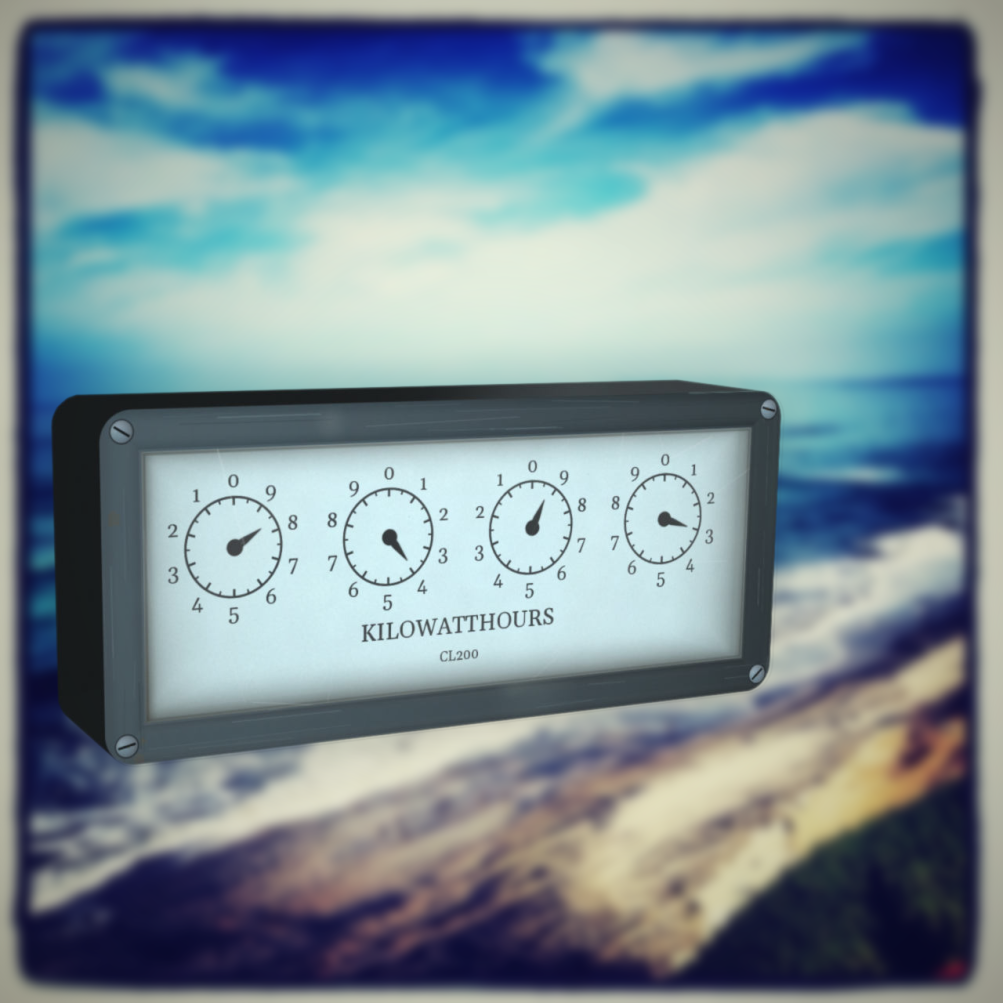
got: 8393 kWh
